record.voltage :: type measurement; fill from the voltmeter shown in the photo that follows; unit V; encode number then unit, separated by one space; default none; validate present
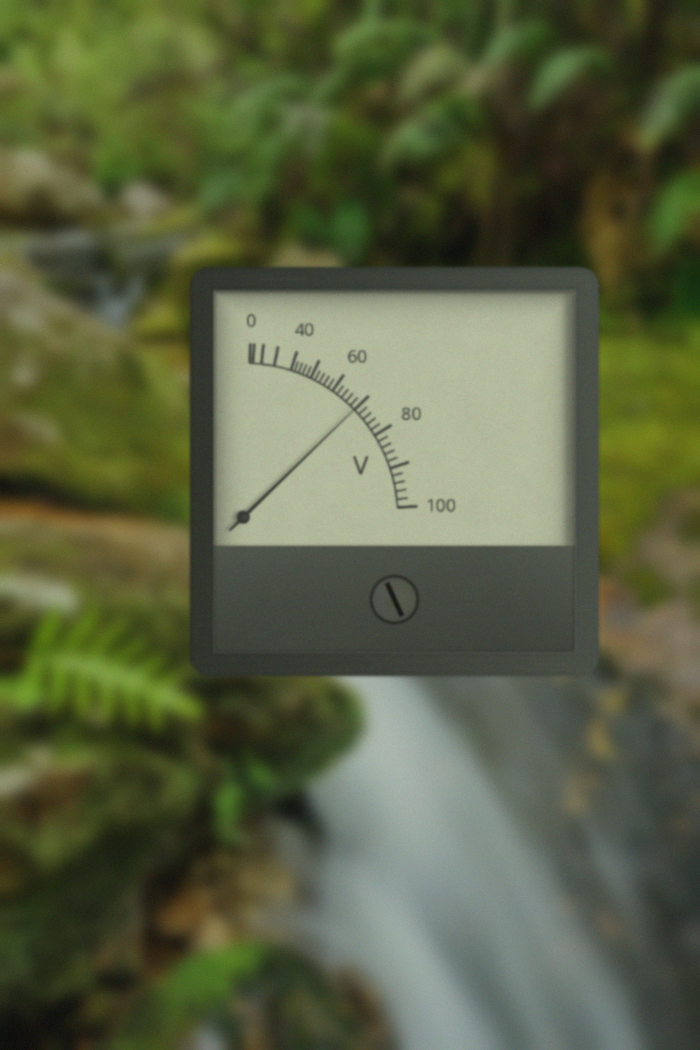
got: 70 V
